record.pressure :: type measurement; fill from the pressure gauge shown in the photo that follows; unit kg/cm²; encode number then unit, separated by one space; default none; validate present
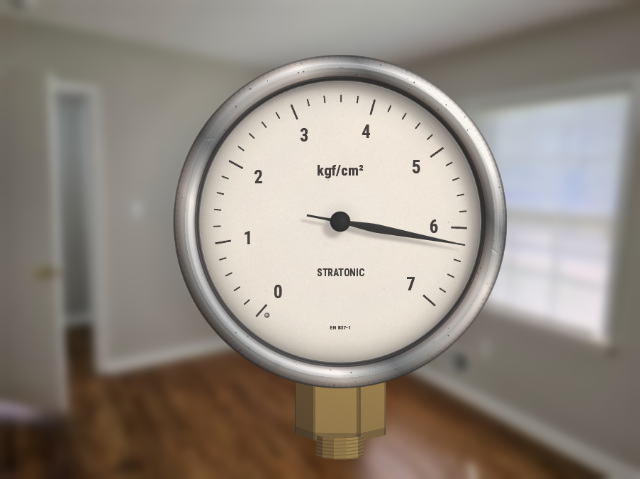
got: 6.2 kg/cm²
